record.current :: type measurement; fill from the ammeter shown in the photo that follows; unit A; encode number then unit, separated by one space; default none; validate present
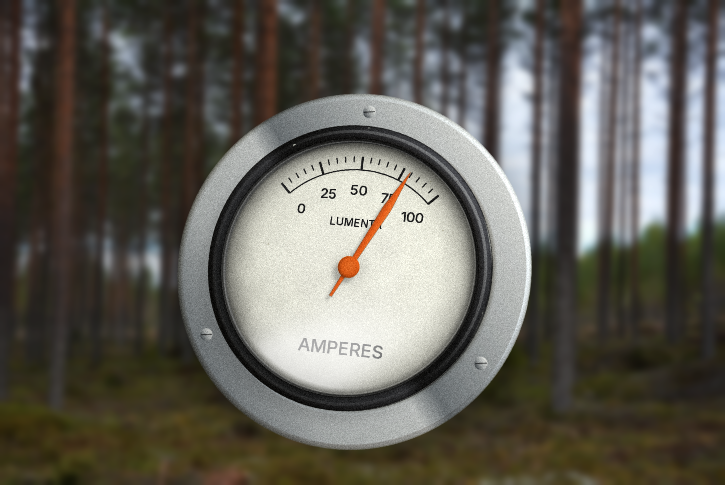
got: 80 A
